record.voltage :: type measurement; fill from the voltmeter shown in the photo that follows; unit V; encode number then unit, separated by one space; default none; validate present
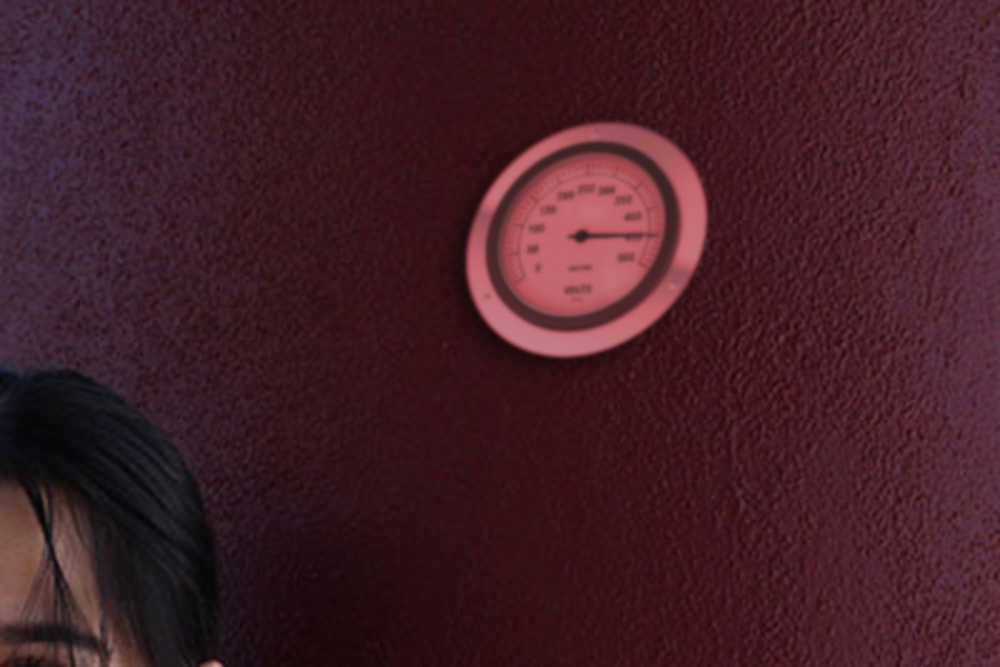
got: 450 V
